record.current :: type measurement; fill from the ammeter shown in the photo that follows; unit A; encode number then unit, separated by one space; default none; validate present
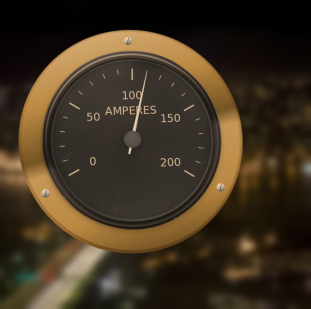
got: 110 A
